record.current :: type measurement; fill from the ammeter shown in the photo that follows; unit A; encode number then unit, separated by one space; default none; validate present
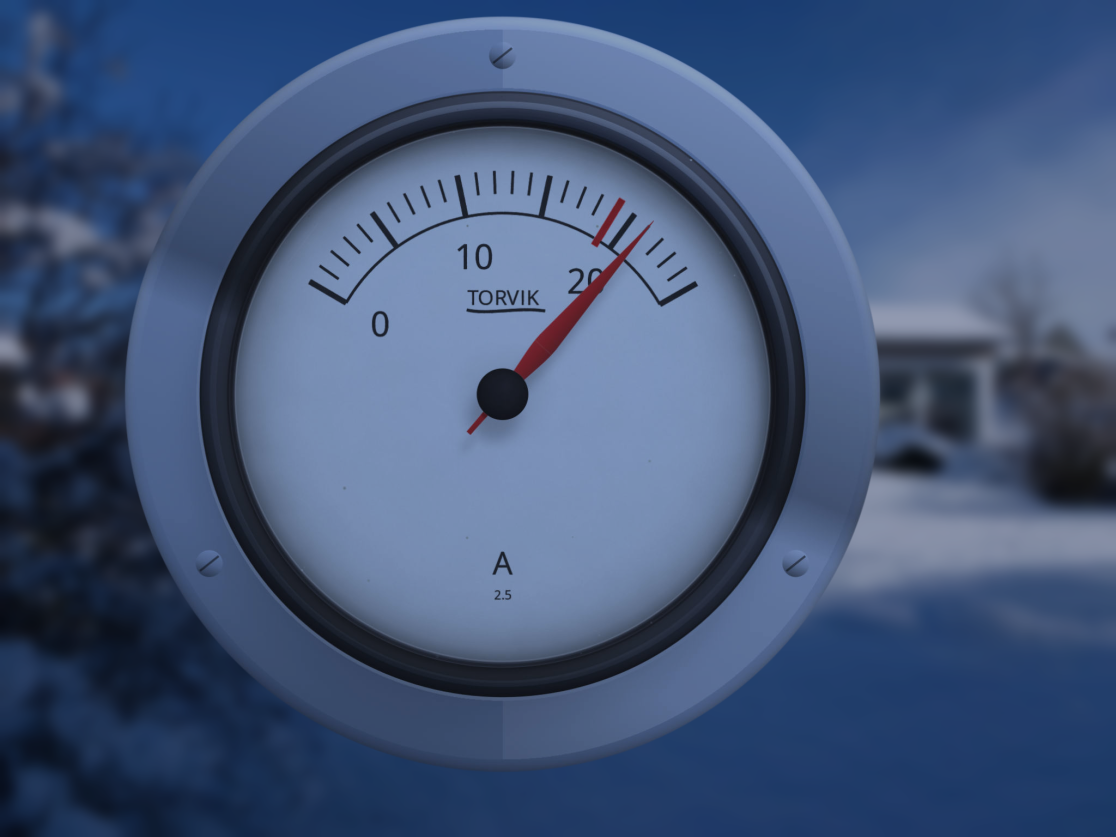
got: 21 A
